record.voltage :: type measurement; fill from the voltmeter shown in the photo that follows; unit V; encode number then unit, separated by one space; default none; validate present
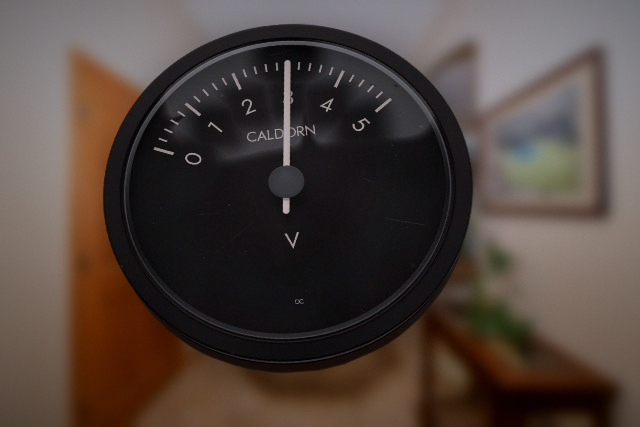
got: 3 V
